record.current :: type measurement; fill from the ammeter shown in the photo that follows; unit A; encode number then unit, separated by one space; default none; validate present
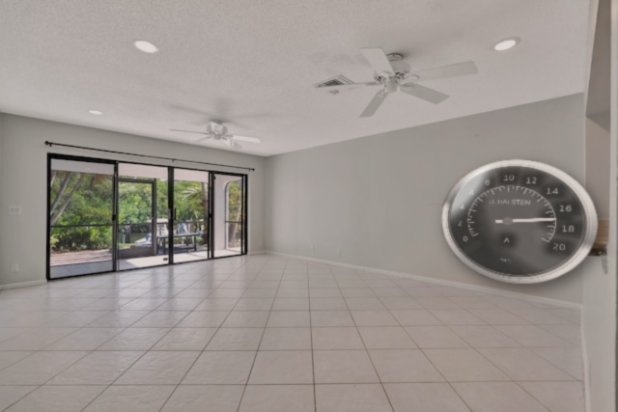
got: 17 A
